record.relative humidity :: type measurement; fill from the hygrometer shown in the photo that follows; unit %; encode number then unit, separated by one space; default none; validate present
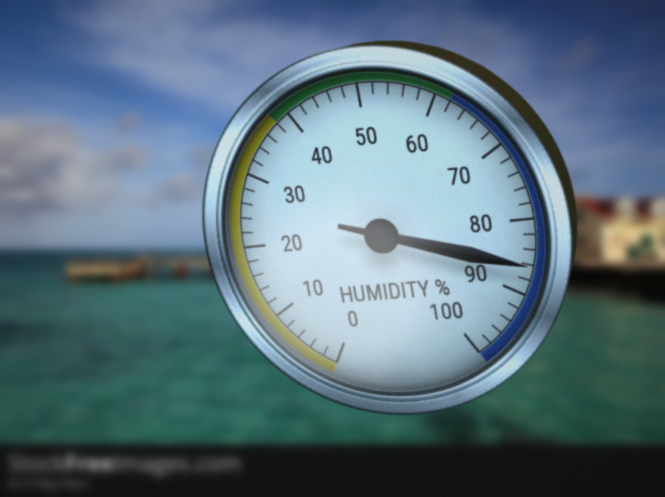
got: 86 %
